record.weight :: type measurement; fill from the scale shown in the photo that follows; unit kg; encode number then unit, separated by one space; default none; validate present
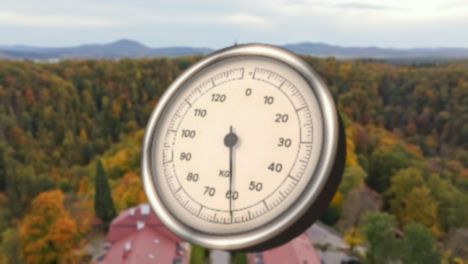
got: 60 kg
